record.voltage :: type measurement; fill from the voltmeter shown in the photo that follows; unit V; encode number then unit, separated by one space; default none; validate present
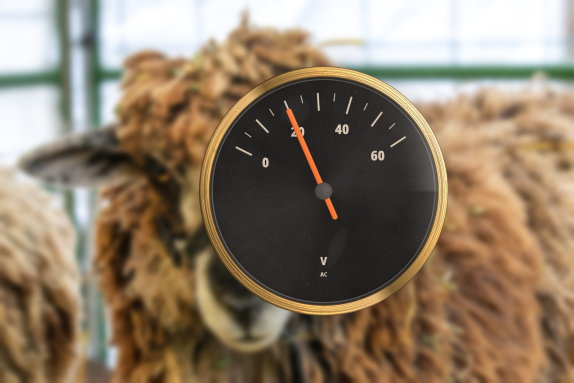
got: 20 V
